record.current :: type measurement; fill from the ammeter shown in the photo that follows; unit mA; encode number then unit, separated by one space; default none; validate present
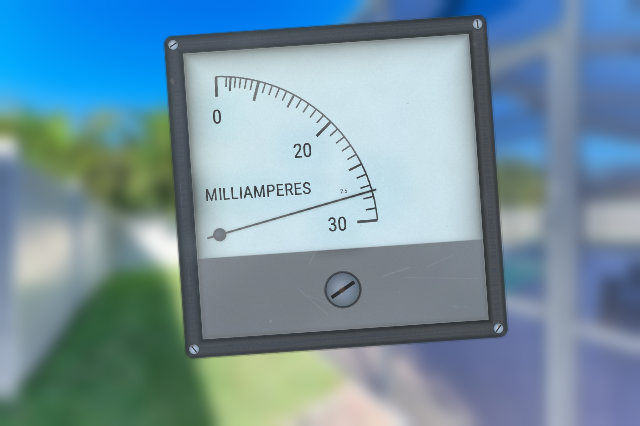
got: 27.5 mA
